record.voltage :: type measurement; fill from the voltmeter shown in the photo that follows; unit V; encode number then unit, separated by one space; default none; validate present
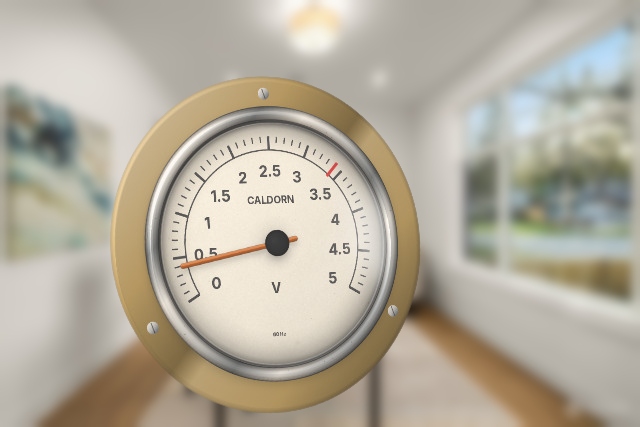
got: 0.4 V
